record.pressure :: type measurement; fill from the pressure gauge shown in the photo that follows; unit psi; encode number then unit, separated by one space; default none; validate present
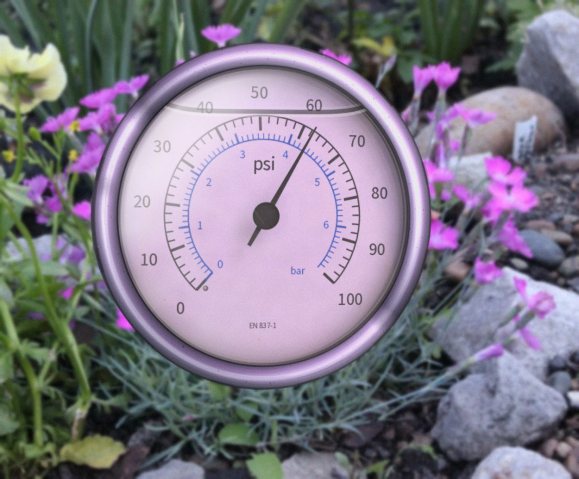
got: 62 psi
